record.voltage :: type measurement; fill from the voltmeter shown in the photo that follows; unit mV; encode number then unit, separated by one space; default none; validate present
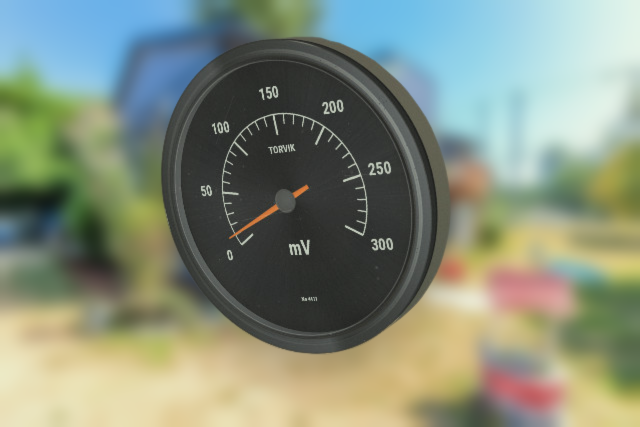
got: 10 mV
